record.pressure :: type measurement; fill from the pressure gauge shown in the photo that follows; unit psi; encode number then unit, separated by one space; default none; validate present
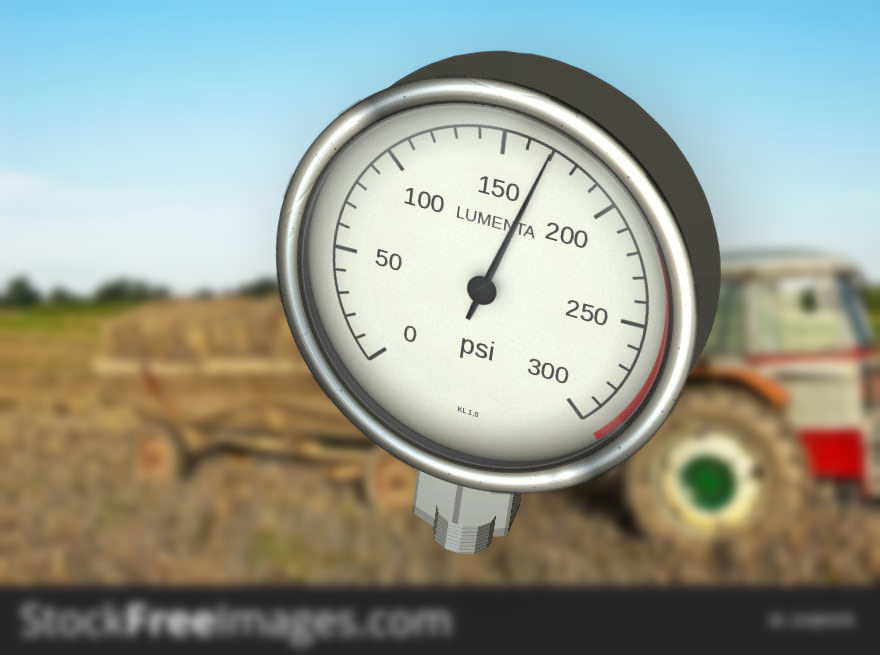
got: 170 psi
